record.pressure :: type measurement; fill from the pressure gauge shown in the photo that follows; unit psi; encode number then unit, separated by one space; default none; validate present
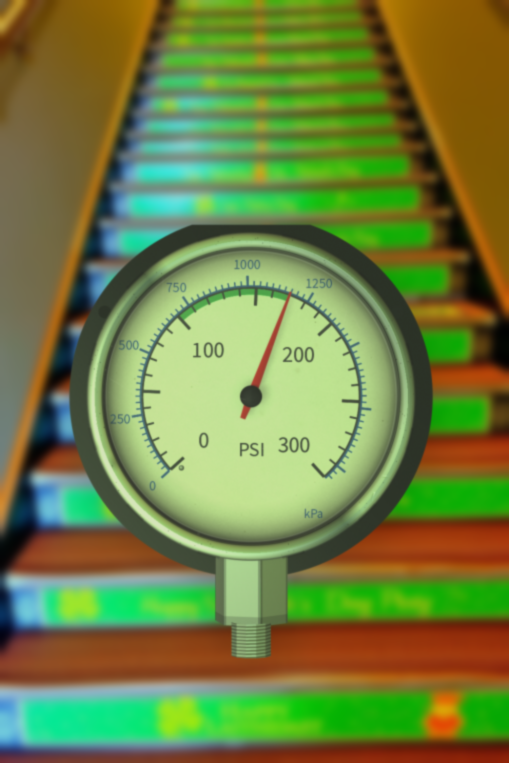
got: 170 psi
